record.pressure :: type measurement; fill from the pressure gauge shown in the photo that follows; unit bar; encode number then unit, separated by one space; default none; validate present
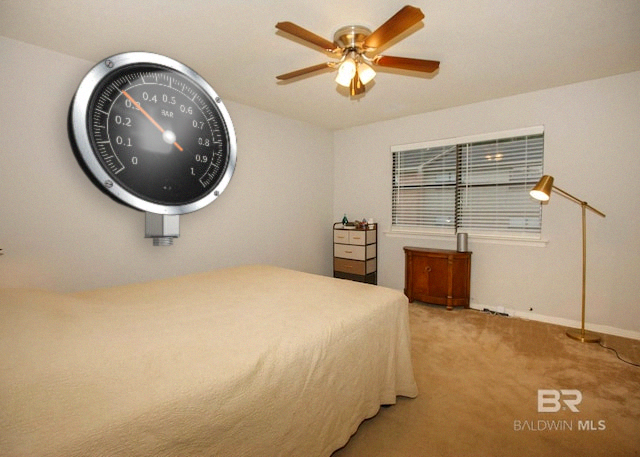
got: 0.3 bar
